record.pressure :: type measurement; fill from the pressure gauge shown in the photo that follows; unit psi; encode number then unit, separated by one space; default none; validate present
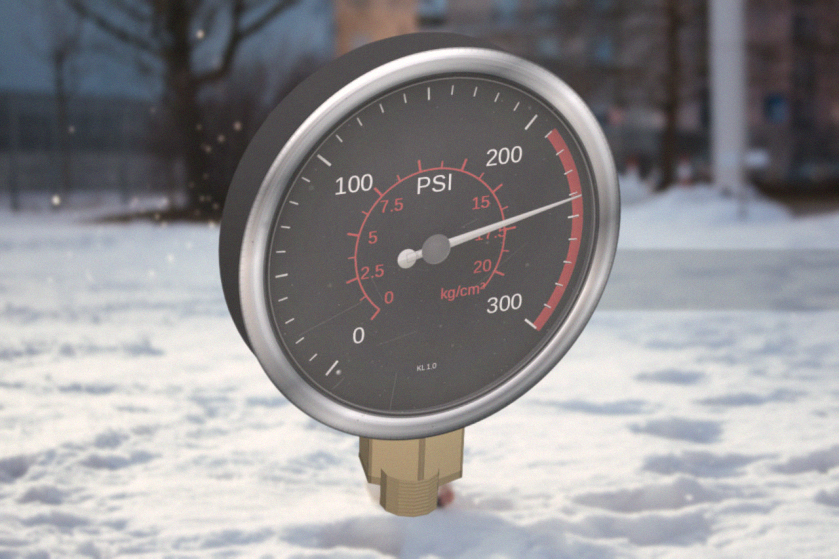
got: 240 psi
